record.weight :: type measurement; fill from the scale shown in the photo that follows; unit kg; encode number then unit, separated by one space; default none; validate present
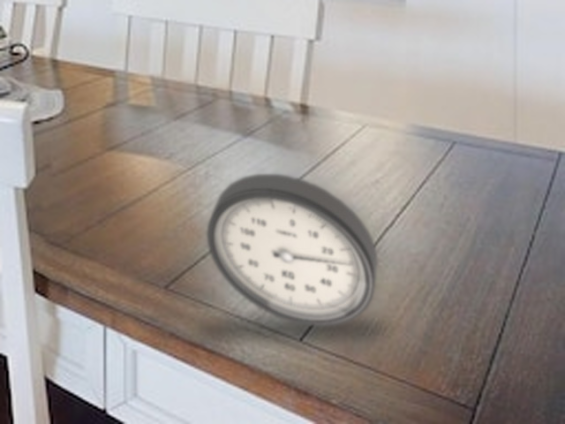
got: 25 kg
